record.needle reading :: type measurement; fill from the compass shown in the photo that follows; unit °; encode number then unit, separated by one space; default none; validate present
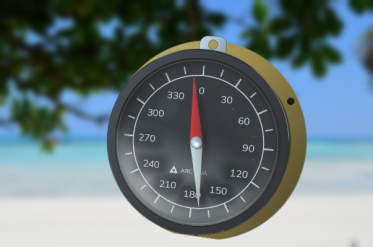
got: 352.5 °
